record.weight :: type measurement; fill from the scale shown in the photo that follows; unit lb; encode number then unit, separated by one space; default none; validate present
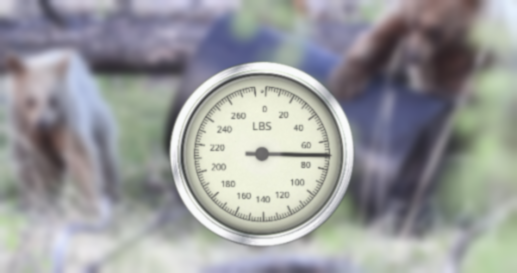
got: 70 lb
